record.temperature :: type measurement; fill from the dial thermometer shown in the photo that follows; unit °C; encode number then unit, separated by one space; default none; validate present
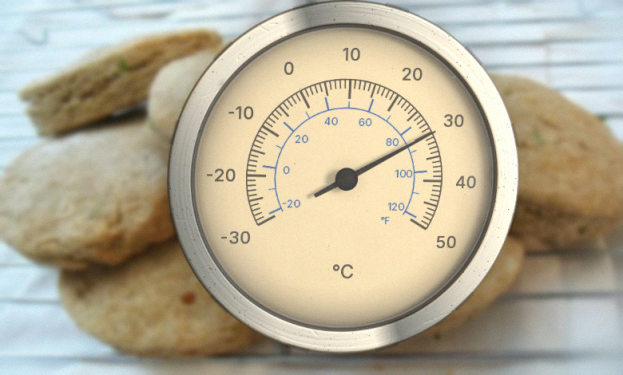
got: 30 °C
